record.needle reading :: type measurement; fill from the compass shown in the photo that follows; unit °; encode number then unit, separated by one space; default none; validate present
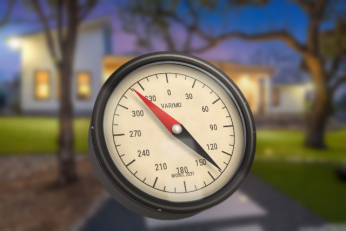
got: 320 °
